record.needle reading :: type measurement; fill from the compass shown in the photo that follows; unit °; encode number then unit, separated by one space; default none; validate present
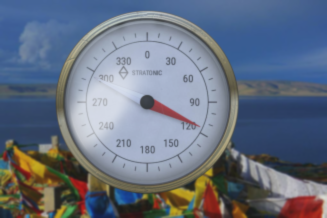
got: 115 °
